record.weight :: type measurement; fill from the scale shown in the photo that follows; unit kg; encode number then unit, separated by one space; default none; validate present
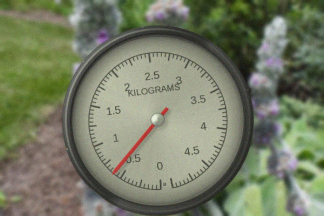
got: 0.6 kg
